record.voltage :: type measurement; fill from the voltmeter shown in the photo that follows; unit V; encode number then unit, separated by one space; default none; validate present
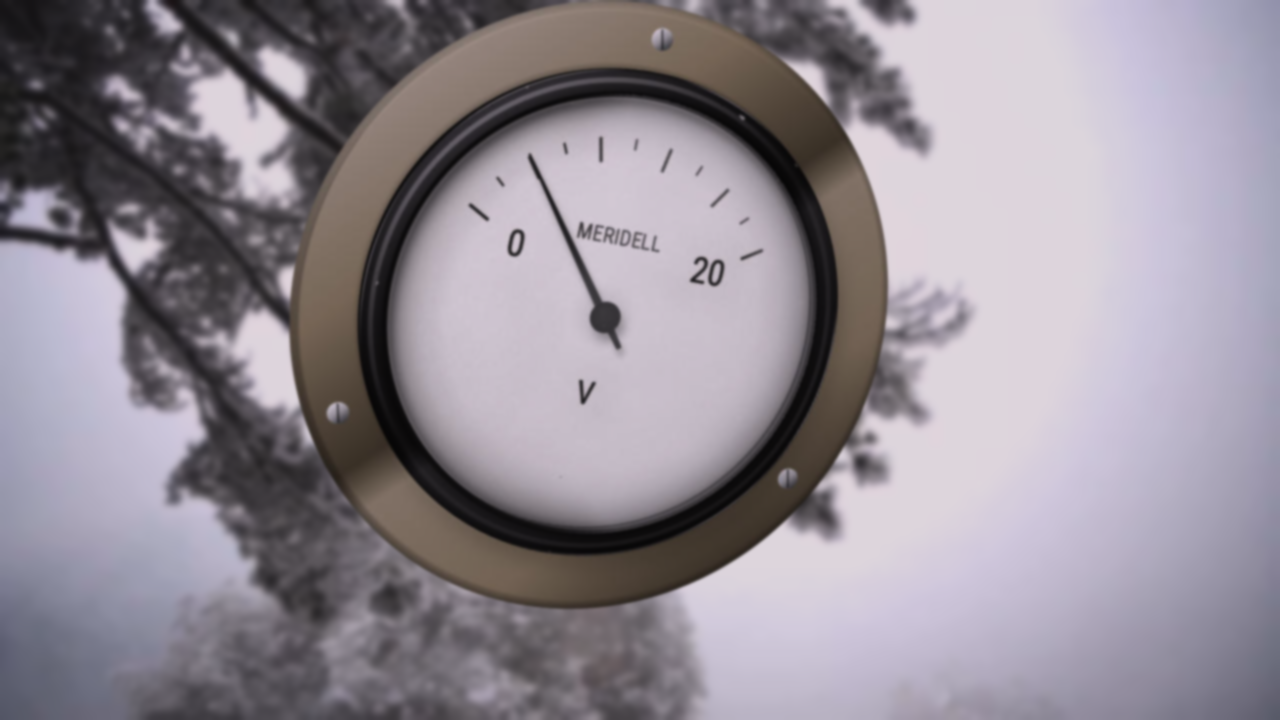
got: 4 V
